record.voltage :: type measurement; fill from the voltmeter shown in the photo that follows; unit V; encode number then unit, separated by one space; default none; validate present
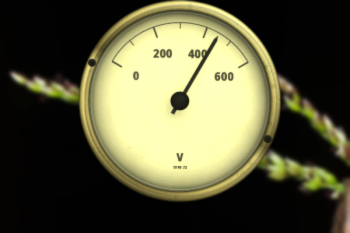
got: 450 V
